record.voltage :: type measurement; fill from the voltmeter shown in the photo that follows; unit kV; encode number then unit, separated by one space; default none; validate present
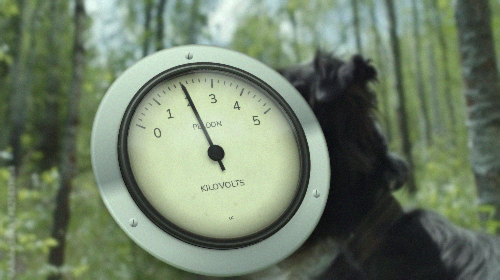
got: 2 kV
